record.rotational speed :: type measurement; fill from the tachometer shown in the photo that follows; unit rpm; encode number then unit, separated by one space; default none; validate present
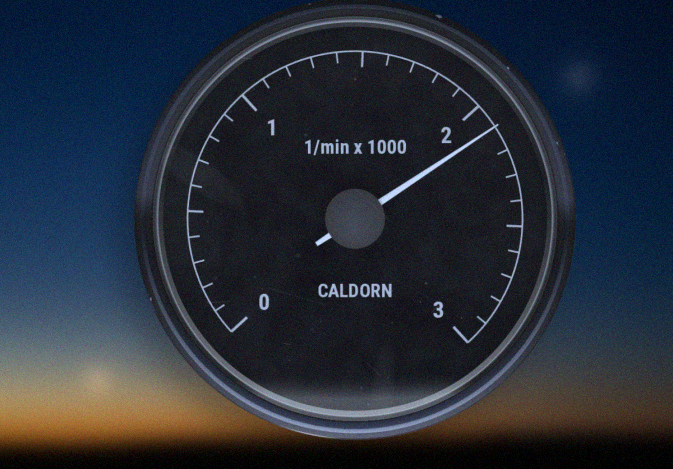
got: 2100 rpm
